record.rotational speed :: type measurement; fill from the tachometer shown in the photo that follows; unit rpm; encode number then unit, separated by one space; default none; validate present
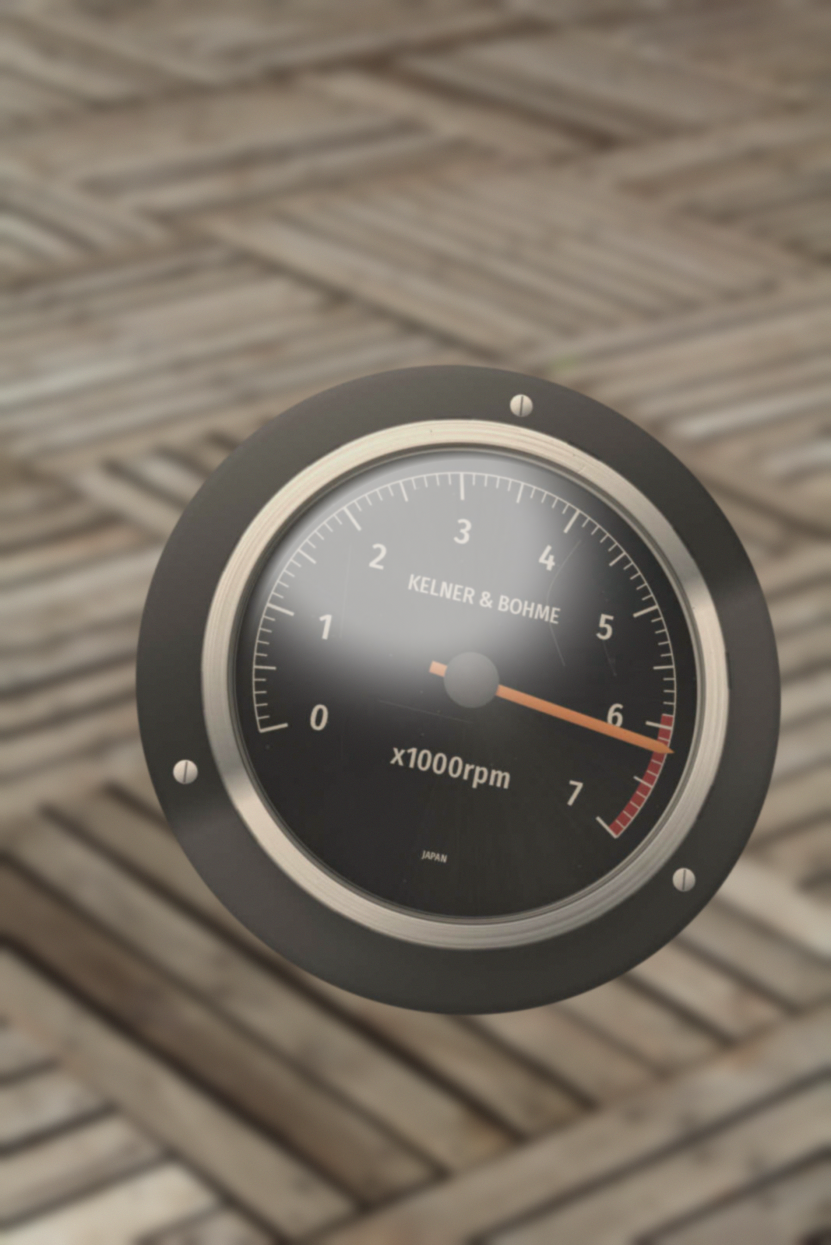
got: 6200 rpm
